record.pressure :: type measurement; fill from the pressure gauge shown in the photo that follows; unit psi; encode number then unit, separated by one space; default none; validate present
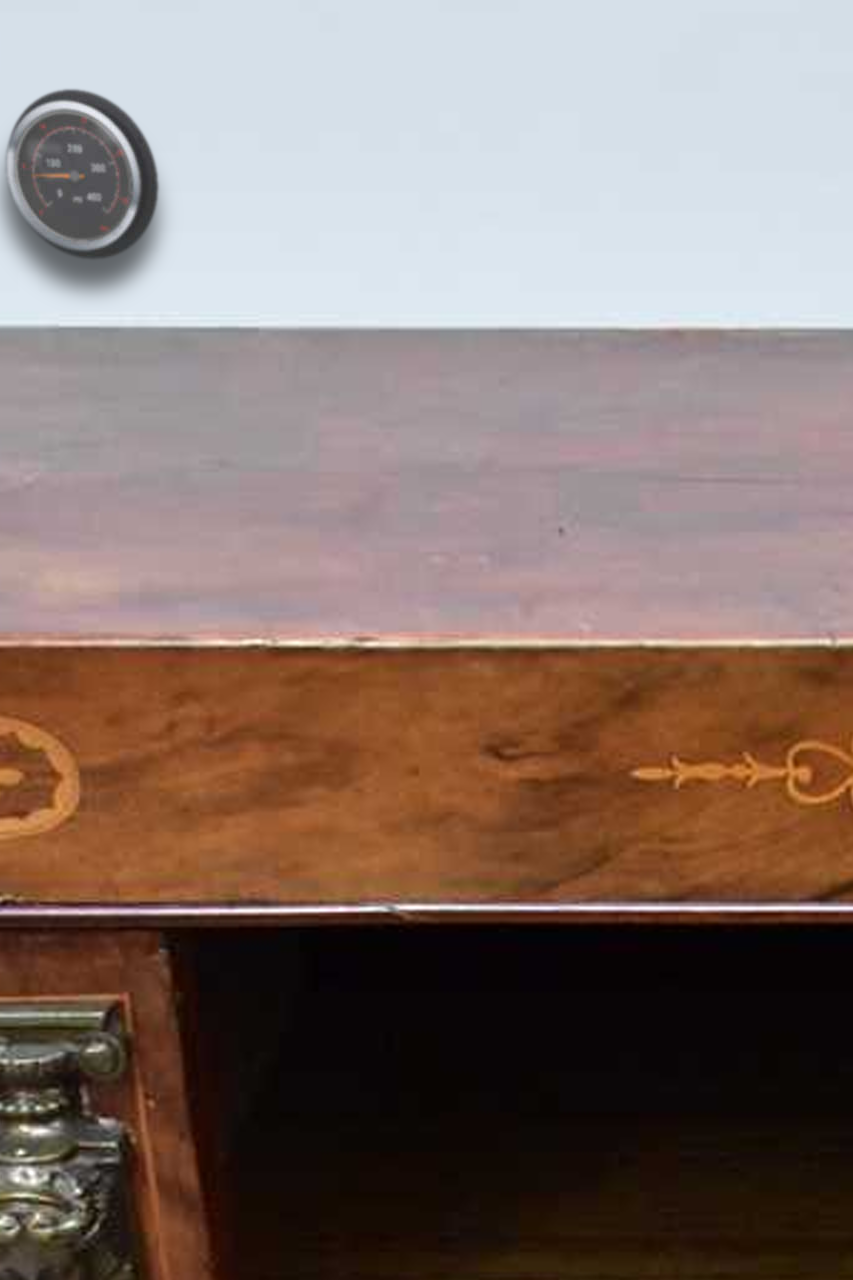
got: 60 psi
